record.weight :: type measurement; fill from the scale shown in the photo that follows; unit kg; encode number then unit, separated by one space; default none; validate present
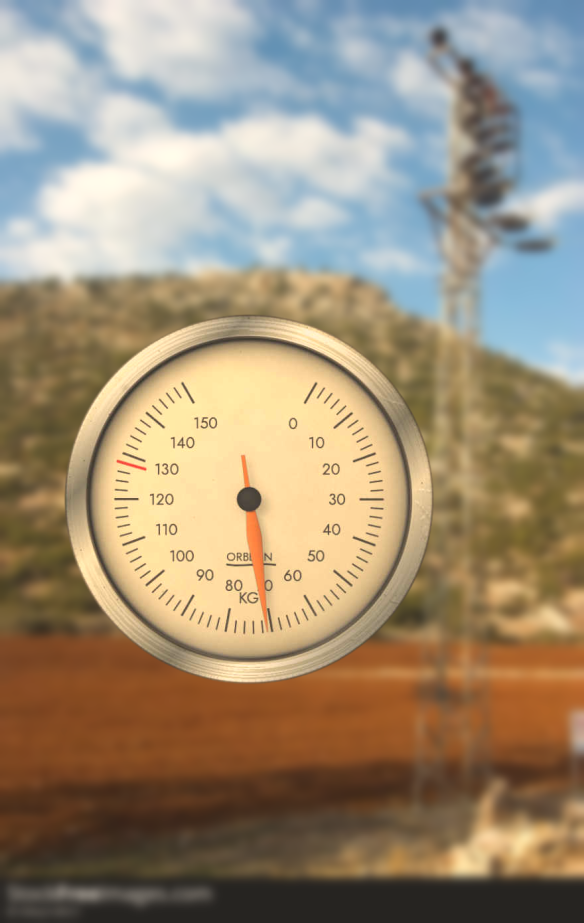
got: 71 kg
